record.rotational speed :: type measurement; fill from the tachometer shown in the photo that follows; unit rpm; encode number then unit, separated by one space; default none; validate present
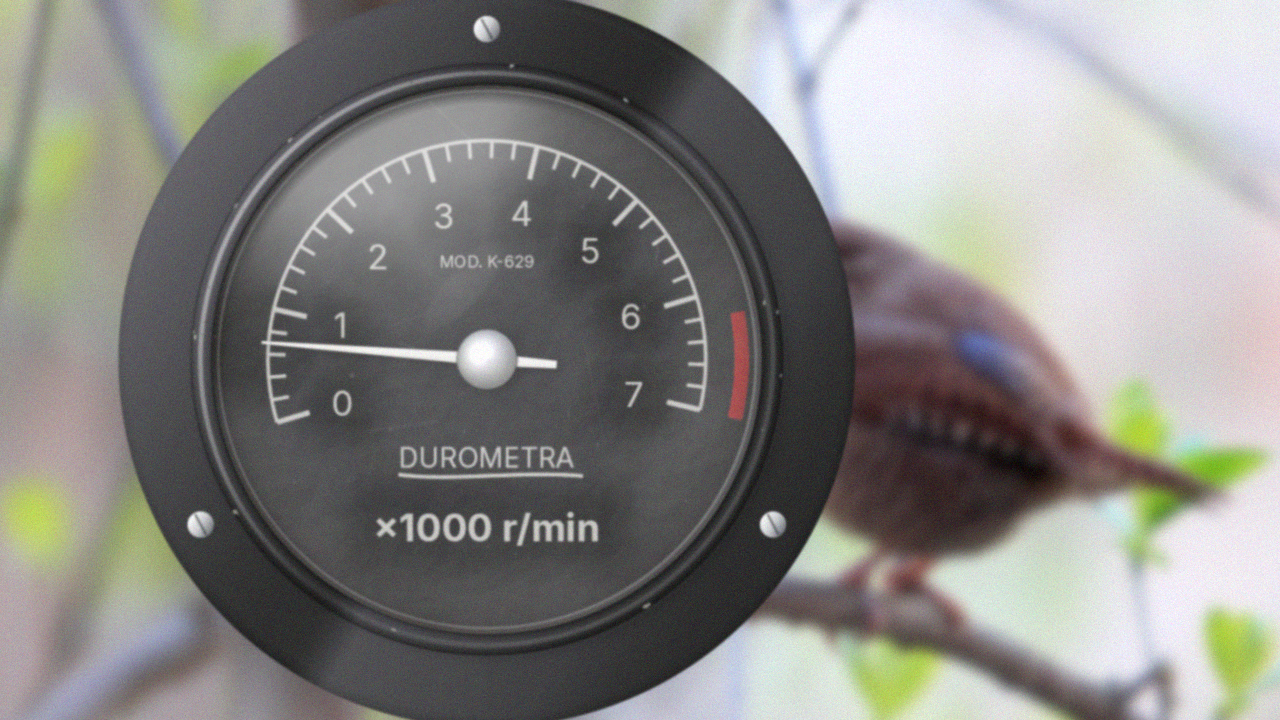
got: 700 rpm
